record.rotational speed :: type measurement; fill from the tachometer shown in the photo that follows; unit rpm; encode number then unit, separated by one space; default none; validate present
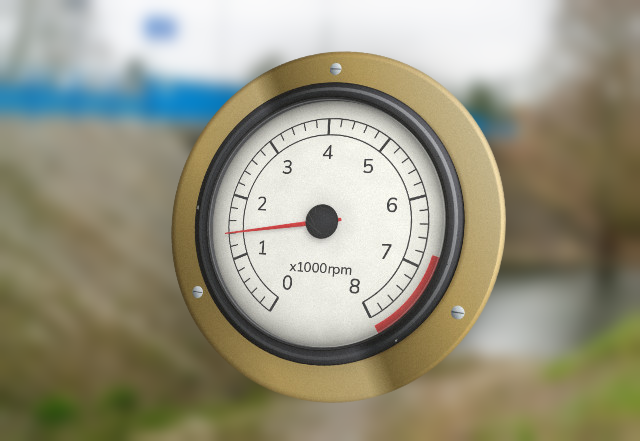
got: 1400 rpm
